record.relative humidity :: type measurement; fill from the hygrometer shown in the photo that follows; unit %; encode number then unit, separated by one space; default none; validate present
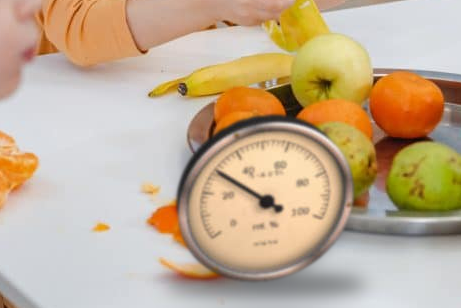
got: 30 %
